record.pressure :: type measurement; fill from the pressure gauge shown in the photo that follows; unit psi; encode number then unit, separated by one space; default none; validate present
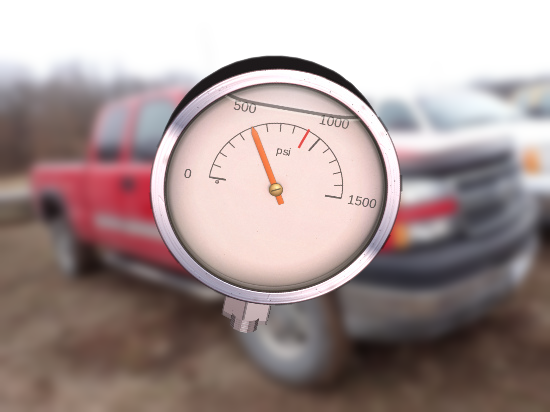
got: 500 psi
